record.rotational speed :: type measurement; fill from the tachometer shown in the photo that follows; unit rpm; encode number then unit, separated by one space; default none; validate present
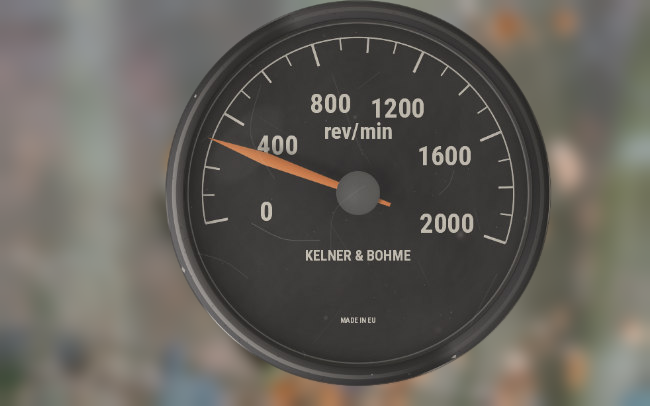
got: 300 rpm
